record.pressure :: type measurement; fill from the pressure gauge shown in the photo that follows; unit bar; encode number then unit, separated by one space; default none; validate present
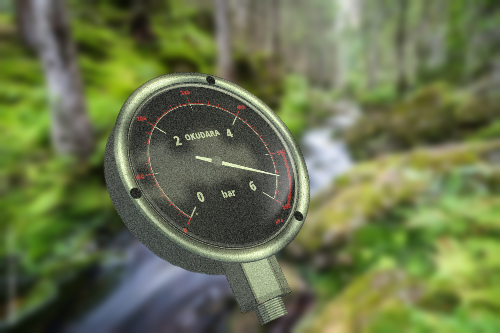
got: 5.5 bar
